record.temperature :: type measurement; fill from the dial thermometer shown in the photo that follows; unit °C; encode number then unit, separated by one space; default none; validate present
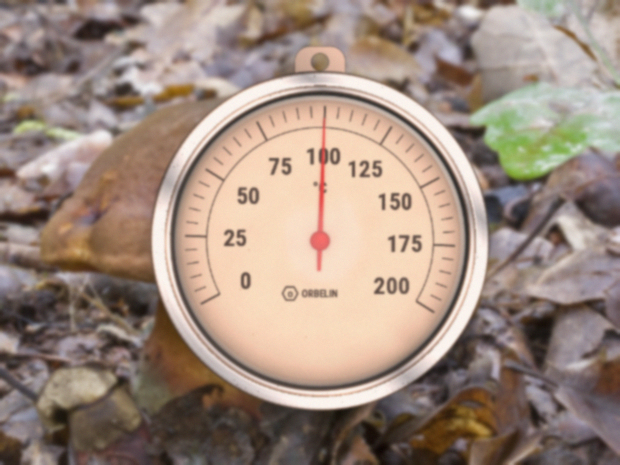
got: 100 °C
